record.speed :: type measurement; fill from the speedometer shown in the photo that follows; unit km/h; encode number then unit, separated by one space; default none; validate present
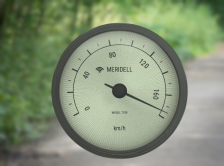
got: 175 km/h
